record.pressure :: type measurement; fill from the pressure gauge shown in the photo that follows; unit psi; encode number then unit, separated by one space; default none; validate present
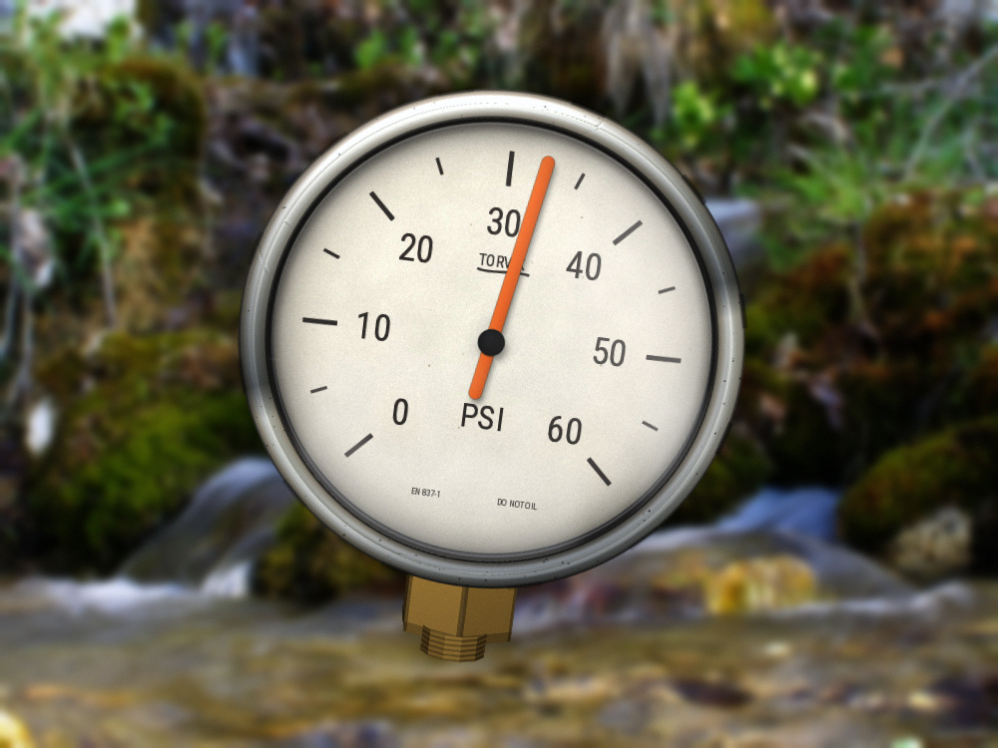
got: 32.5 psi
